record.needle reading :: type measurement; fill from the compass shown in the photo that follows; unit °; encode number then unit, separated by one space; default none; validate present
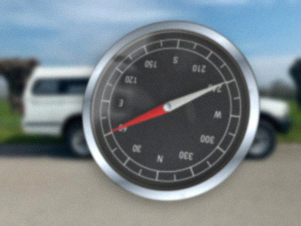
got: 60 °
